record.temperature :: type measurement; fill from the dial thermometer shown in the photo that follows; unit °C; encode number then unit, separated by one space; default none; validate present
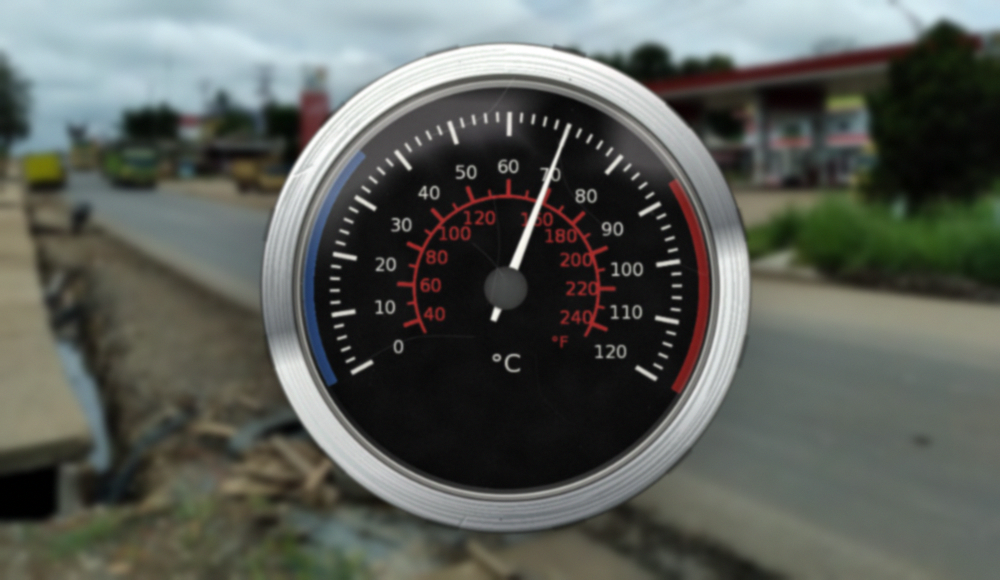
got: 70 °C
